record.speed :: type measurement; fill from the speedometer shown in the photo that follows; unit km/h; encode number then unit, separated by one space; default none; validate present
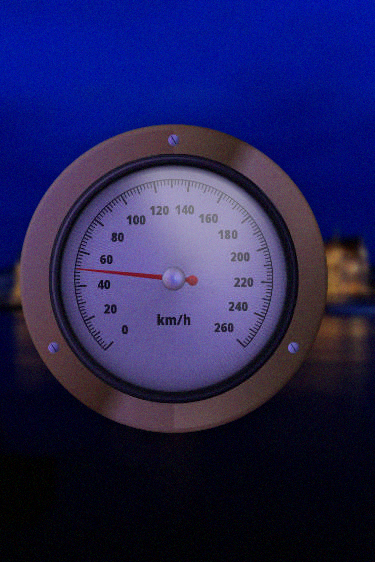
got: 50 km/h
